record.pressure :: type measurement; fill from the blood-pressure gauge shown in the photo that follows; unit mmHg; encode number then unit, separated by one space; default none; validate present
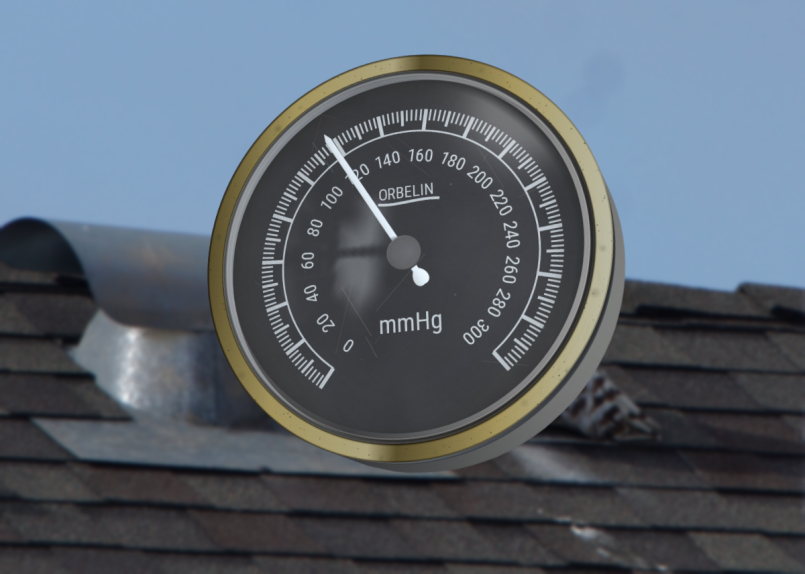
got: 118 mmHg
